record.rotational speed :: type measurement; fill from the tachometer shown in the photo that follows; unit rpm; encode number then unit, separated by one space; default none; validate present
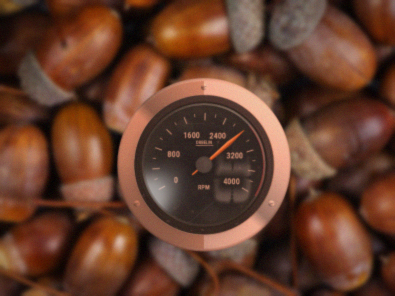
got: 2800 rpm
